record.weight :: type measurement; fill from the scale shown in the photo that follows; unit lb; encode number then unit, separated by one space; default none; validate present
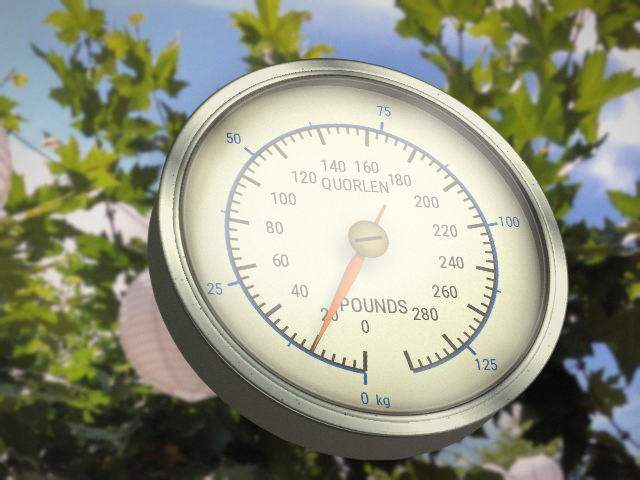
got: 20 lb
